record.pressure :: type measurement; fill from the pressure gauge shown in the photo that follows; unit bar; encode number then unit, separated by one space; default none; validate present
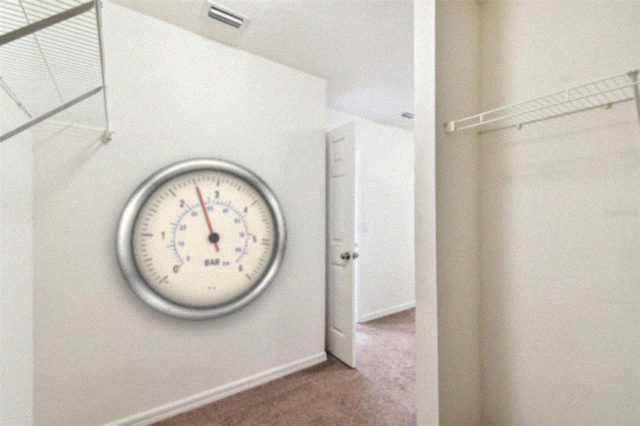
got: 2.5 bar
